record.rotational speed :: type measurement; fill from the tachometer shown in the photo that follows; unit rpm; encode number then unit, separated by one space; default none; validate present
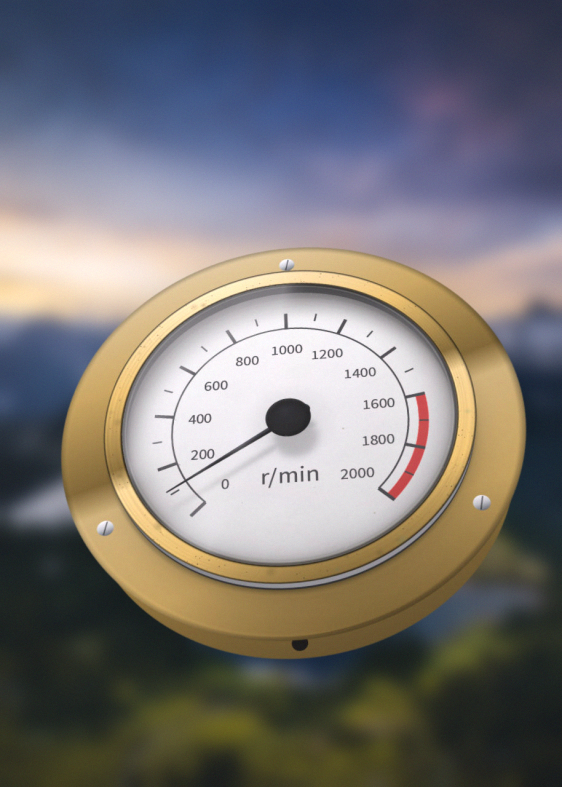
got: 100 rpm
